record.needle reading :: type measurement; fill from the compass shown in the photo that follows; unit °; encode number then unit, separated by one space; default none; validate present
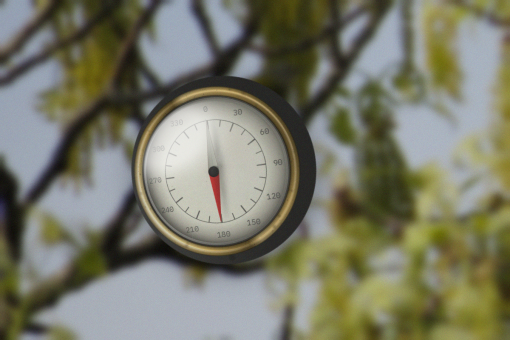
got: 180 °
